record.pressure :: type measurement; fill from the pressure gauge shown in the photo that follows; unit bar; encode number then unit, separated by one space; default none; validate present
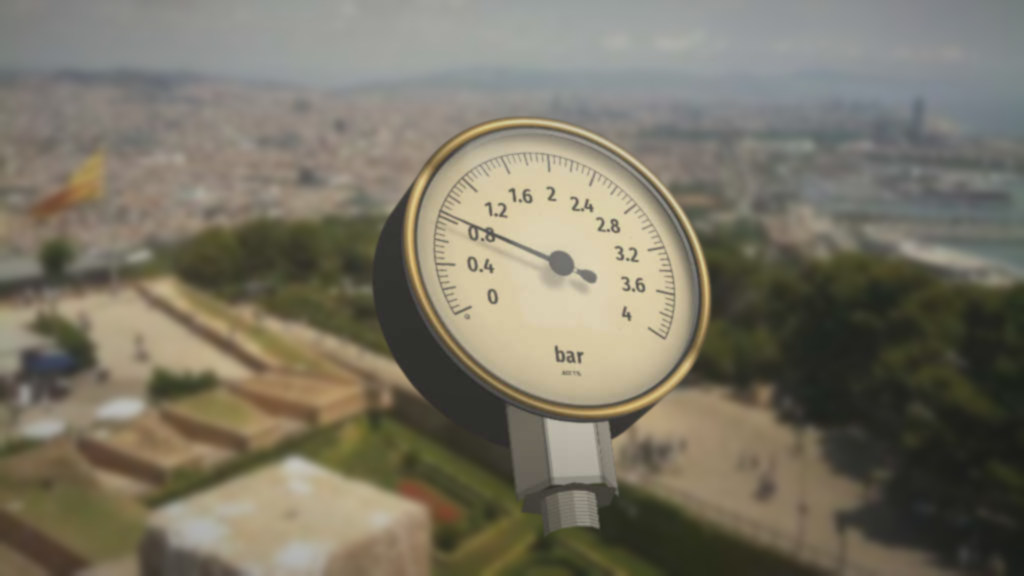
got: 0.8 bar
